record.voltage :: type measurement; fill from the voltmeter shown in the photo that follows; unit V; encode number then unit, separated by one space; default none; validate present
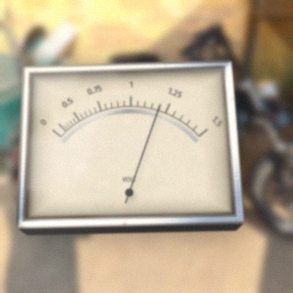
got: 1.2 V
